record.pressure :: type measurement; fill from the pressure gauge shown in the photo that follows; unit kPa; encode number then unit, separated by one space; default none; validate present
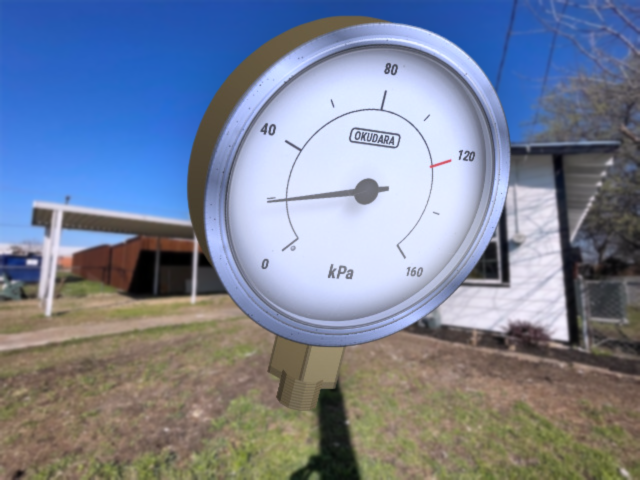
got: 20 kPa
